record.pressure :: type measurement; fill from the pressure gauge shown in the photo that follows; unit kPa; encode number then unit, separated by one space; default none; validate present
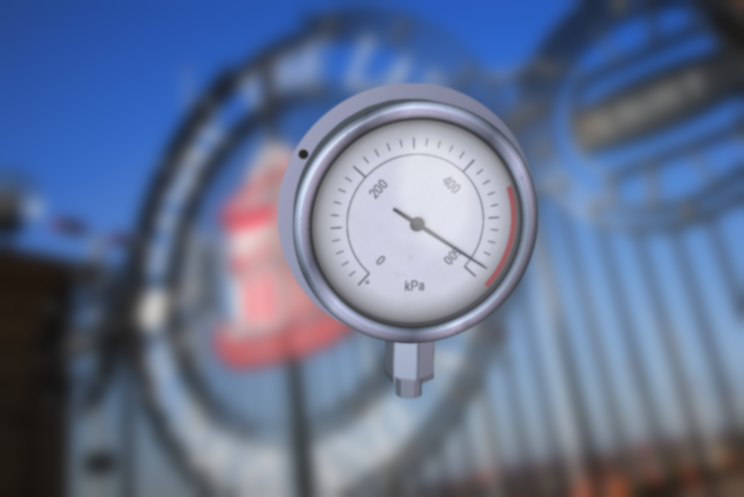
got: 580 kPa
